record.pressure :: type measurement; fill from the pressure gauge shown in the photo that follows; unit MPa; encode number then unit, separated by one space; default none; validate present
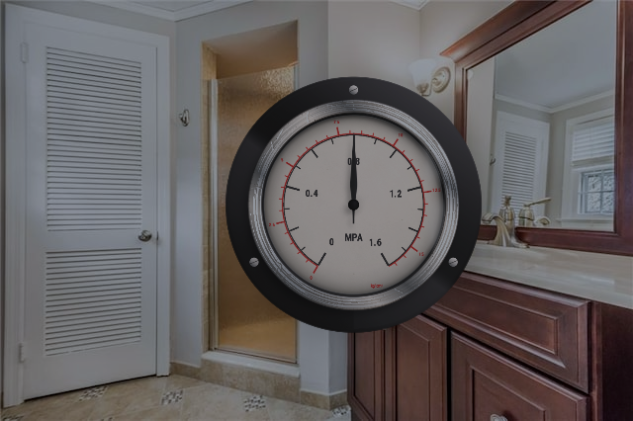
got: 0.8 MPa
